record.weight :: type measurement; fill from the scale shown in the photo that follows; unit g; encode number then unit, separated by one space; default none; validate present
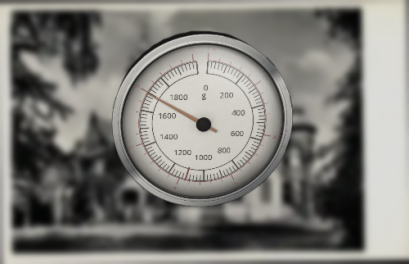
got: 1700 g
